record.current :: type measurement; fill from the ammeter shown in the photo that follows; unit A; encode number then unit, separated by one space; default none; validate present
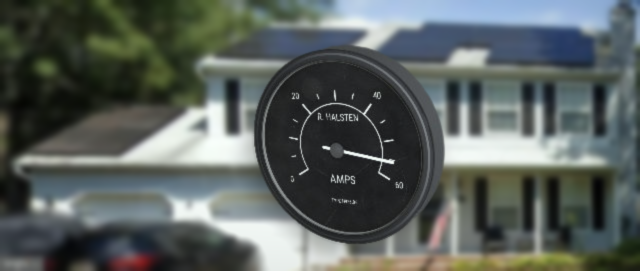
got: 55 A
